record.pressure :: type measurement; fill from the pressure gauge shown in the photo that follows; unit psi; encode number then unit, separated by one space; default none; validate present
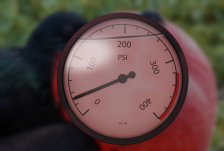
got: 30 psi
